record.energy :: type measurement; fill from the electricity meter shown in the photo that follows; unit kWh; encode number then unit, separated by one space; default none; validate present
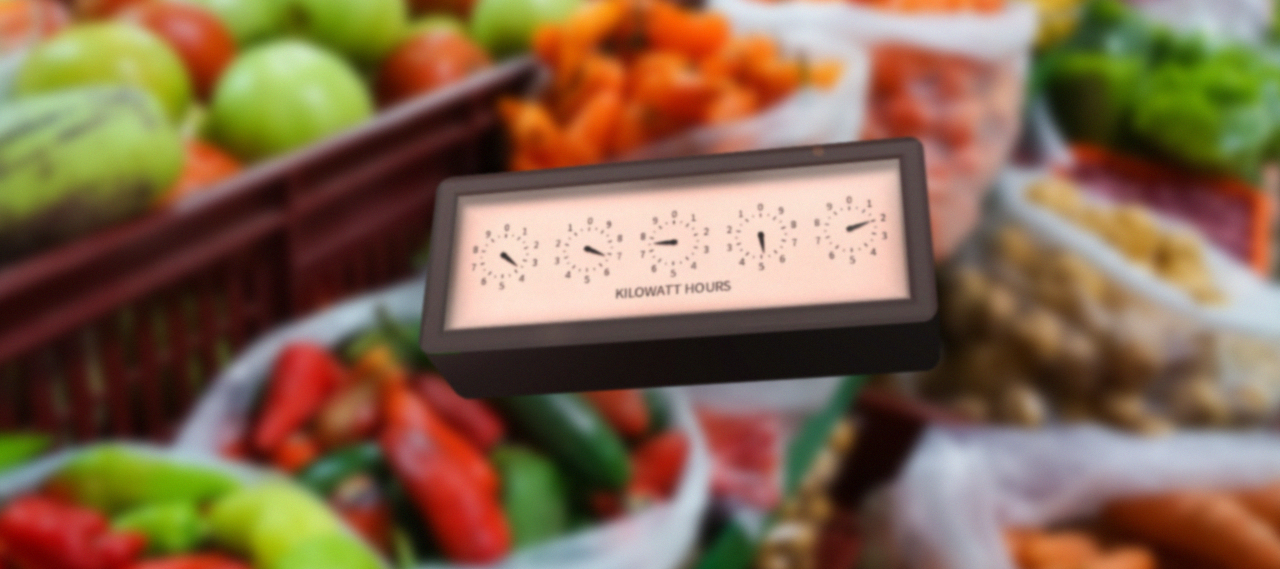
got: 36752 kWh
